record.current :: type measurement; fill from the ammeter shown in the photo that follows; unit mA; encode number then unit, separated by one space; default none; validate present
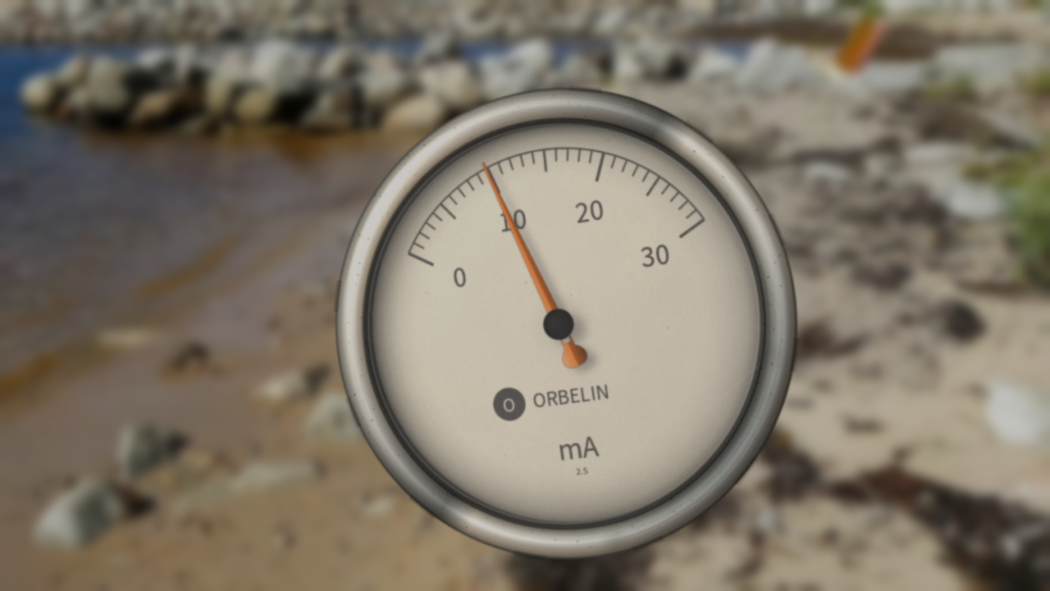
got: 10 mA
